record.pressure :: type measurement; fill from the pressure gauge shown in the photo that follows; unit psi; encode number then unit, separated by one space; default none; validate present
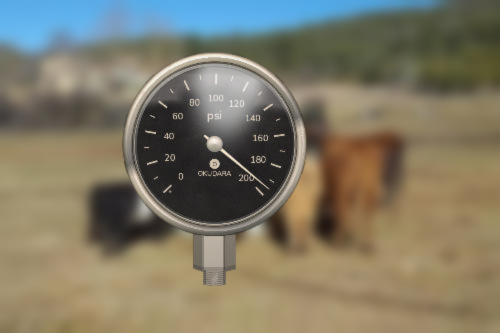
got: 195 psi
